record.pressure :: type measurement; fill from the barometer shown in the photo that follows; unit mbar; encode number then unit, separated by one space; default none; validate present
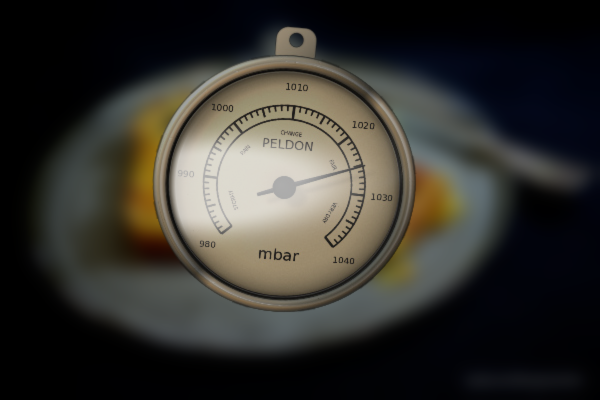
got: 1025 mbar
